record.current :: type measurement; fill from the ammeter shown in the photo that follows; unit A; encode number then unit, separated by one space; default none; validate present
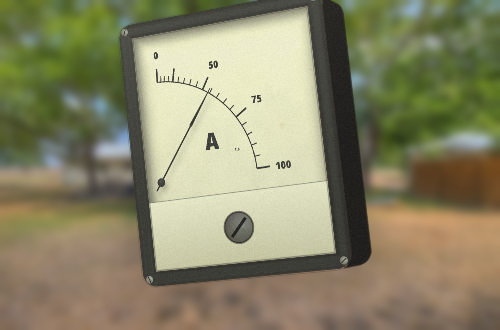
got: 55 A
